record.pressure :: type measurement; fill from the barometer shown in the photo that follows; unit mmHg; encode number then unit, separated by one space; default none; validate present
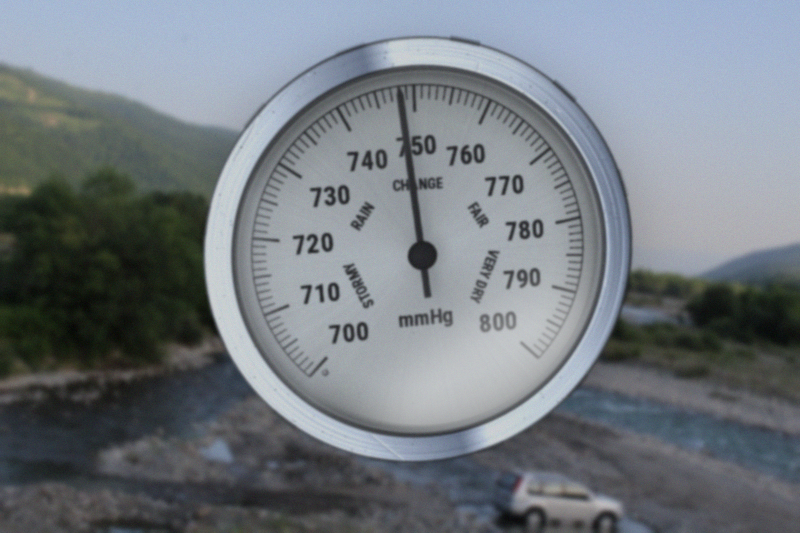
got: 748 mmHg
